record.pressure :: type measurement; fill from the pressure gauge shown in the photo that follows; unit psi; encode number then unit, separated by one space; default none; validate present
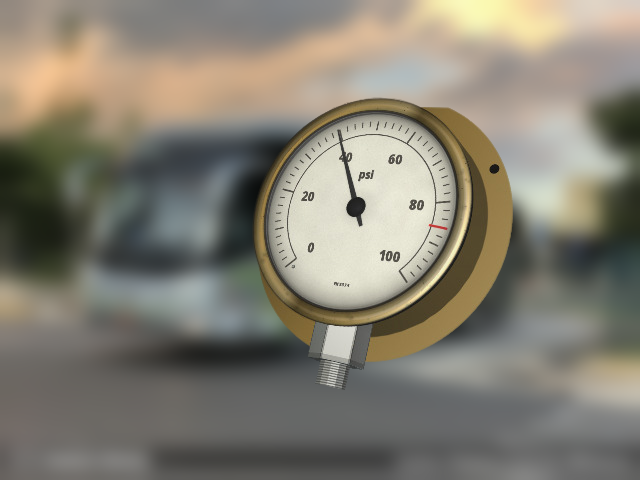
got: 40 psi
